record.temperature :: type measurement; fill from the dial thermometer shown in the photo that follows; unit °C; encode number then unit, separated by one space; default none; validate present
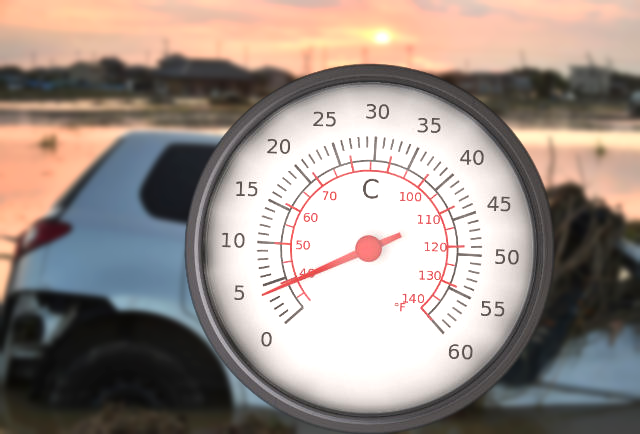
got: 4 °C
